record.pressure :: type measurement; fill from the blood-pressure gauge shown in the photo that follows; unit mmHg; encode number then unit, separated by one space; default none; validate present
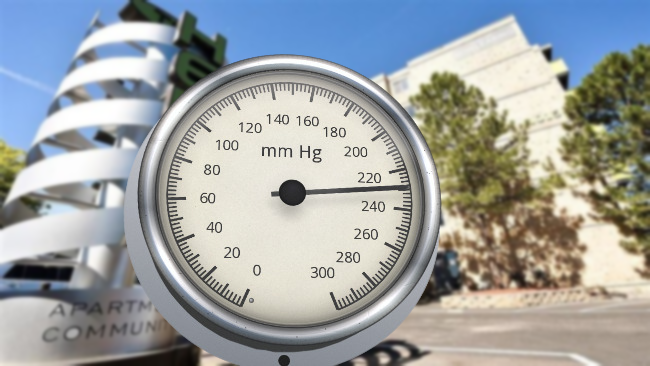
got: 230 mmHg
